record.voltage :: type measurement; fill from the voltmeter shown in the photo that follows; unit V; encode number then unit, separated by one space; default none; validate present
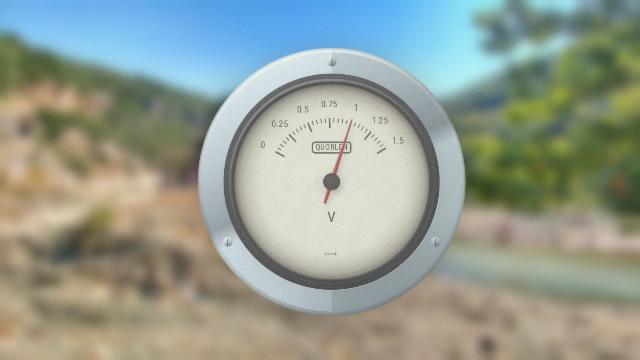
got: 1 V
